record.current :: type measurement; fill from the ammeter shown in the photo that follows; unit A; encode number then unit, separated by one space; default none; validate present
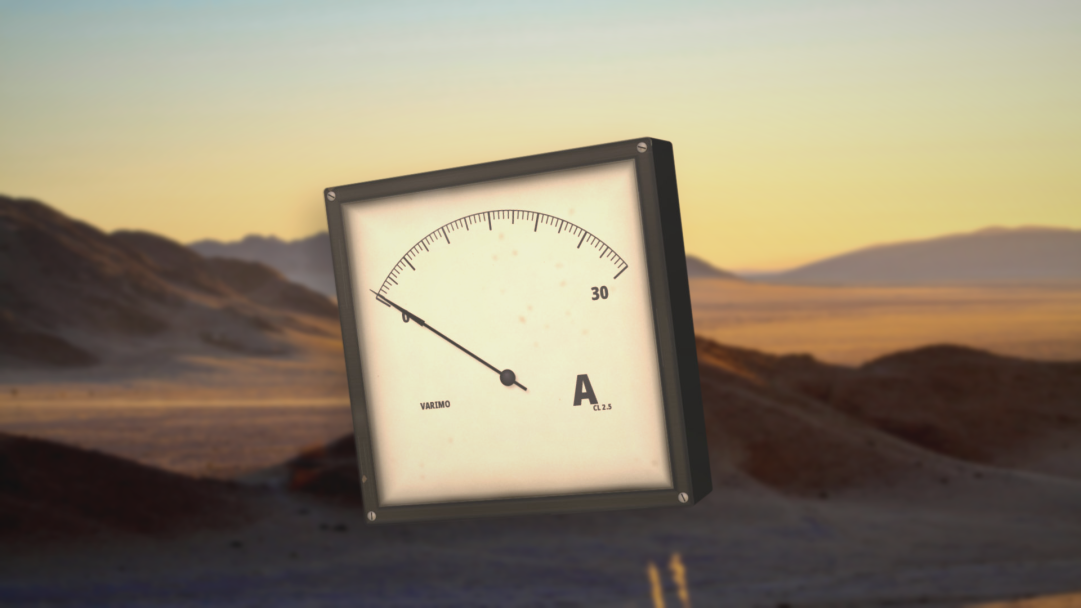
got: 0.5 A
